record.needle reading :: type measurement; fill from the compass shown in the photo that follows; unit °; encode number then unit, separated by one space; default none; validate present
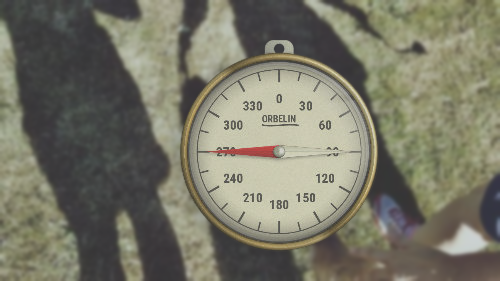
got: 270 °
